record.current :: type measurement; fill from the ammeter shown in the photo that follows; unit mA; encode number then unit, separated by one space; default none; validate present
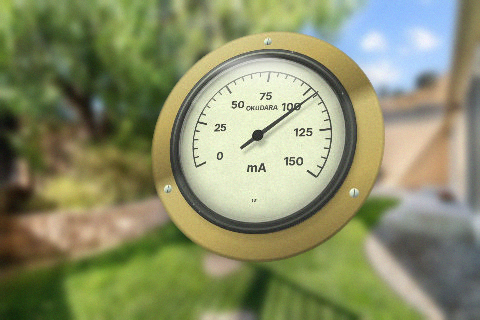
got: 105 mA
